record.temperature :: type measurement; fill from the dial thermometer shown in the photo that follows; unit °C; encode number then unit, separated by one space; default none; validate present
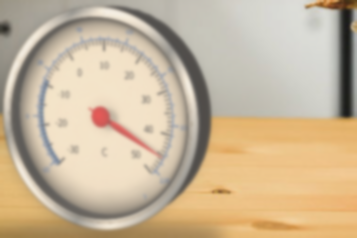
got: 45 °C
